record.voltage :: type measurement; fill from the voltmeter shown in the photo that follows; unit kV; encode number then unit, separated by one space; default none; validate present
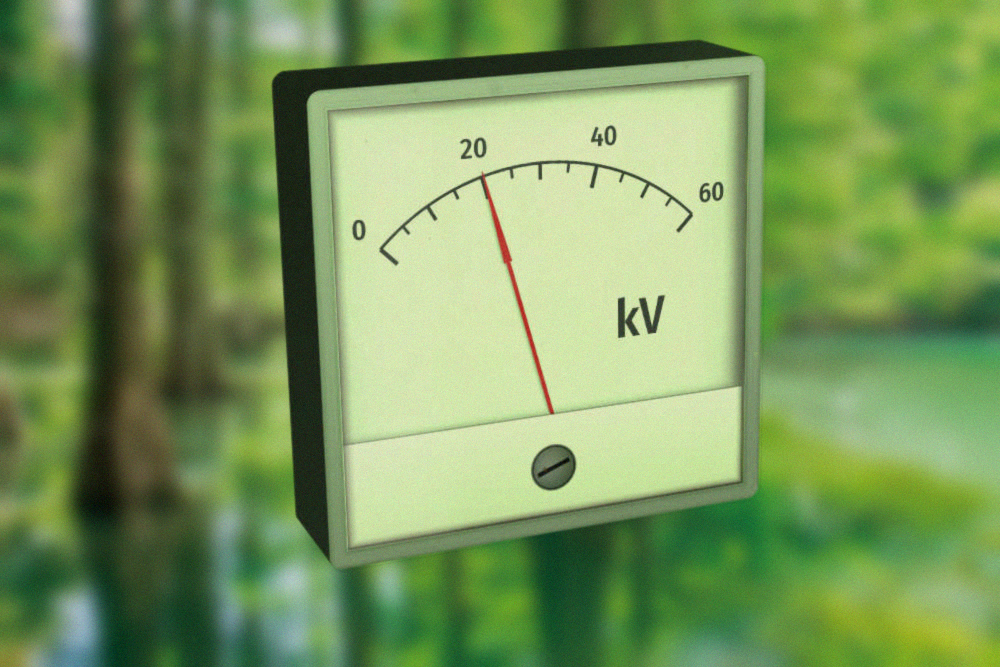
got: 20 kV
